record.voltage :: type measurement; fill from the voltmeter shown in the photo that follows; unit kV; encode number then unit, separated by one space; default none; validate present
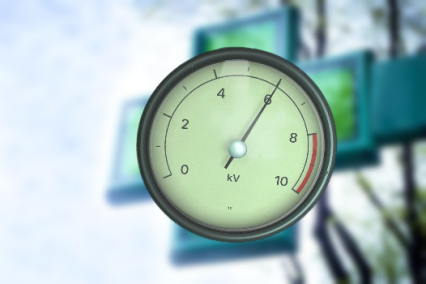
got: 6 kV
